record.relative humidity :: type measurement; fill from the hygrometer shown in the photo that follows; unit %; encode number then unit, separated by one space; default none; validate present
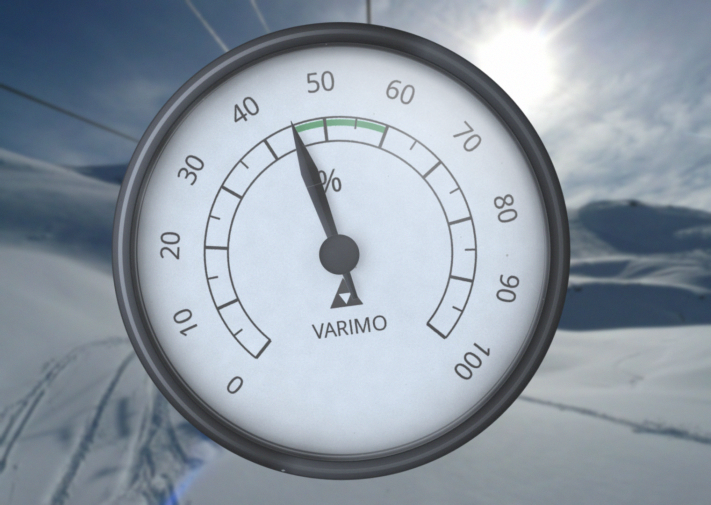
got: 45 %
